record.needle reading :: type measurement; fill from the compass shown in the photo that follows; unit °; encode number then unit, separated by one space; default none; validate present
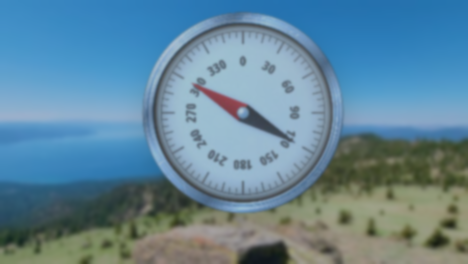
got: 300 °
